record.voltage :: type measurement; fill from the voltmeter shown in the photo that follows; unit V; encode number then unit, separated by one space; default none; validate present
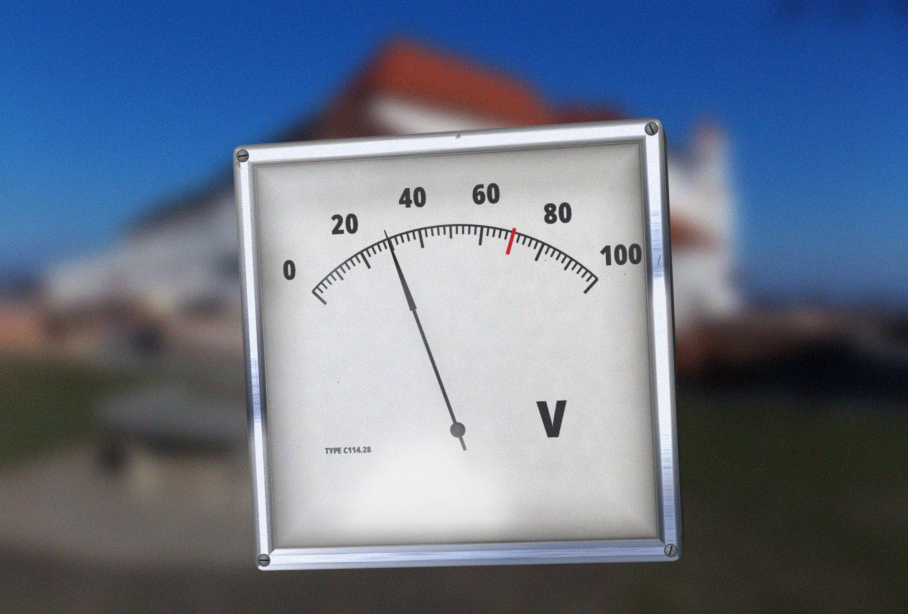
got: 30 V
